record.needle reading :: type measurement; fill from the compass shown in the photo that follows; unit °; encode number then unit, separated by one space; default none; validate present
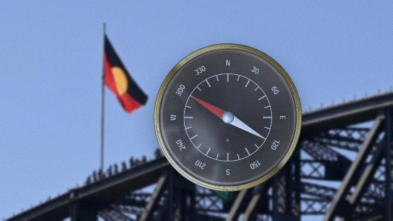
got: 300 °
